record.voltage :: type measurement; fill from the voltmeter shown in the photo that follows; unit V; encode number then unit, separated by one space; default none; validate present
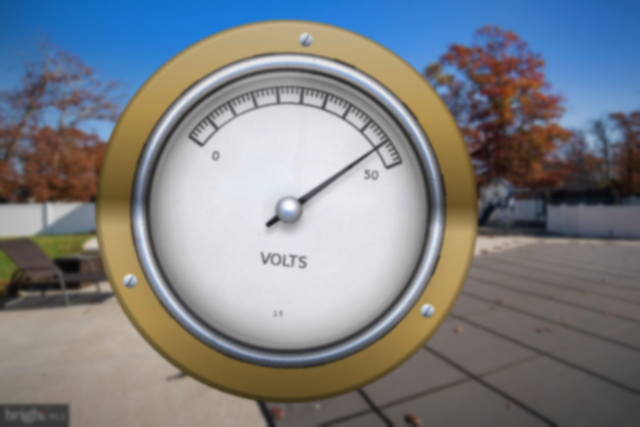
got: 45 V
